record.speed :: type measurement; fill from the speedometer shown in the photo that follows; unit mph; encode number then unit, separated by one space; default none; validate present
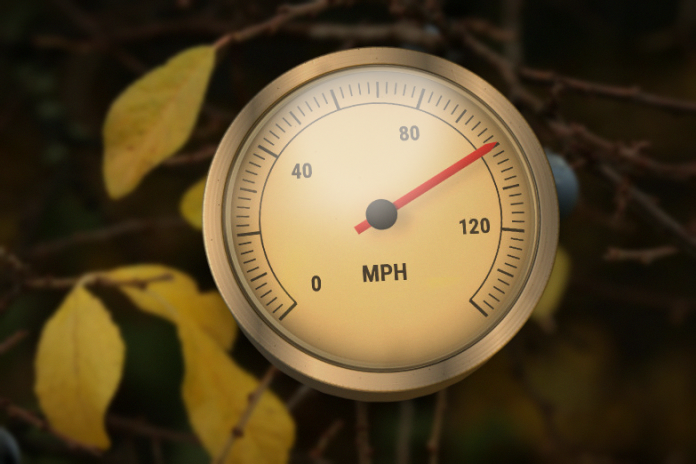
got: 100 mph
